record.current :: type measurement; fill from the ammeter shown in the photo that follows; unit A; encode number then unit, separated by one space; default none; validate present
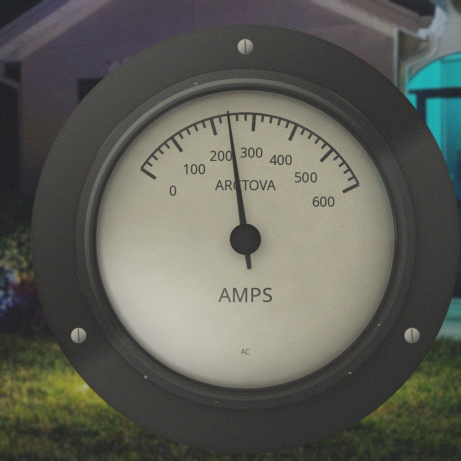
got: 240 A
